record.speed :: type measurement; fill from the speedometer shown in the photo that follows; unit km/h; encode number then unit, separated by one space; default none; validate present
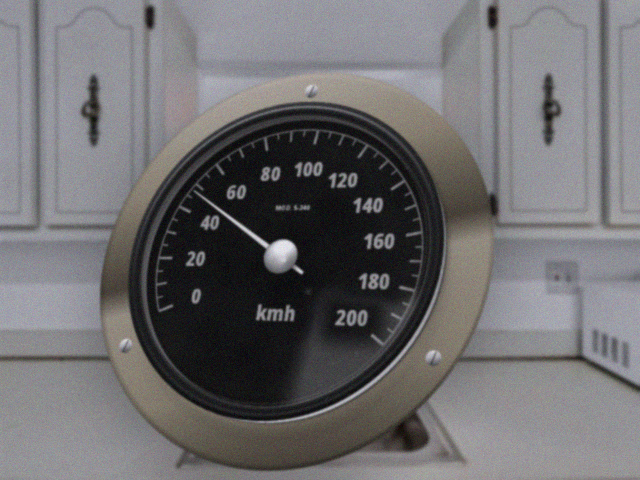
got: 47.5 km/h
